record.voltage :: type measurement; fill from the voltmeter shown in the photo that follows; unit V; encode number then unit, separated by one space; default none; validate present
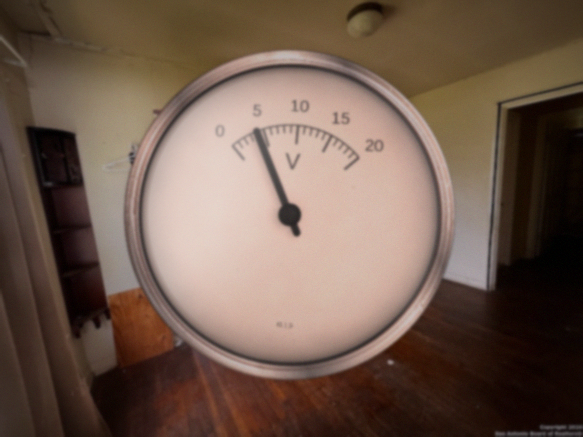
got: 4 V
